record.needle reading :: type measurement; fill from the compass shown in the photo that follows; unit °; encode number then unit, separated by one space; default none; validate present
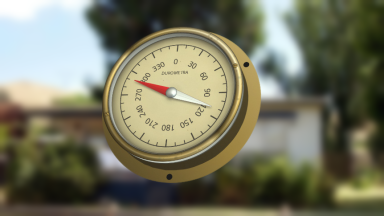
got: 290 °
